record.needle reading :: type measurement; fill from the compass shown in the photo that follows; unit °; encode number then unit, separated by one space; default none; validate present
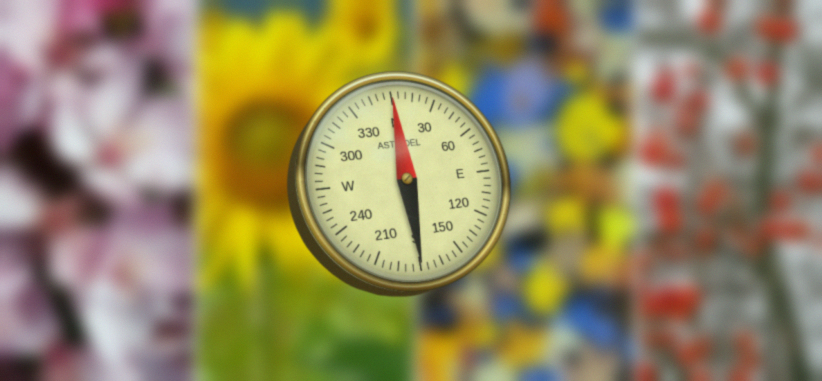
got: 0 °
